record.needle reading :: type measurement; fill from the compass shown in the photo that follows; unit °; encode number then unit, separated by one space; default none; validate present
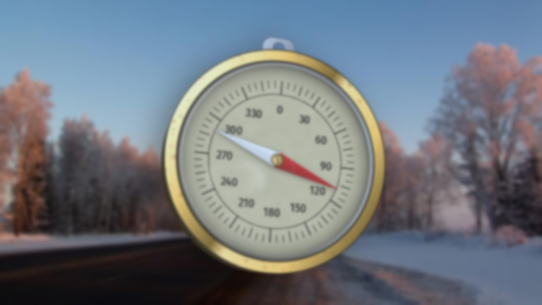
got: 110 °
